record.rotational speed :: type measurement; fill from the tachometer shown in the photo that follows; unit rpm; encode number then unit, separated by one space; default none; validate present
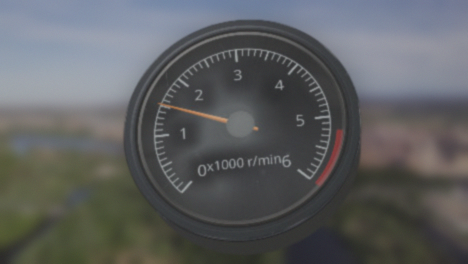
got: 1500 rpm
